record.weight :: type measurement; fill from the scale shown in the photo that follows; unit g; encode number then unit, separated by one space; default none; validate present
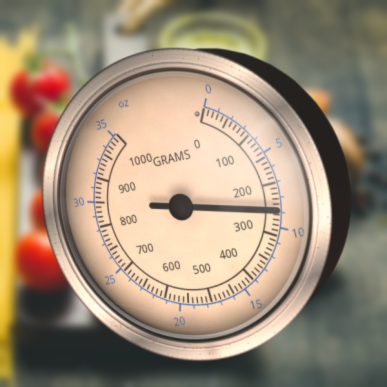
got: 250 g
